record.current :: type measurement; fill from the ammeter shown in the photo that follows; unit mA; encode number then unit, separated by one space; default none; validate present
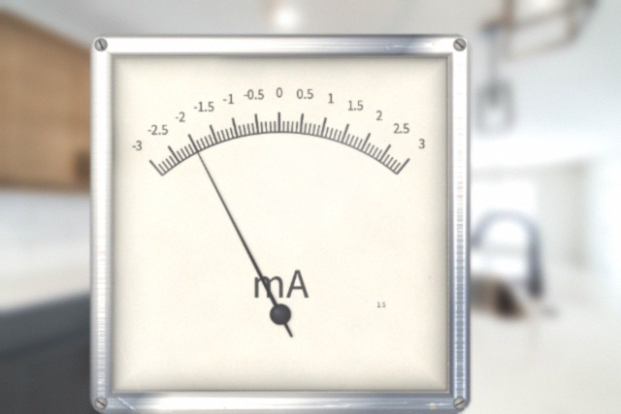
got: -2 mA
